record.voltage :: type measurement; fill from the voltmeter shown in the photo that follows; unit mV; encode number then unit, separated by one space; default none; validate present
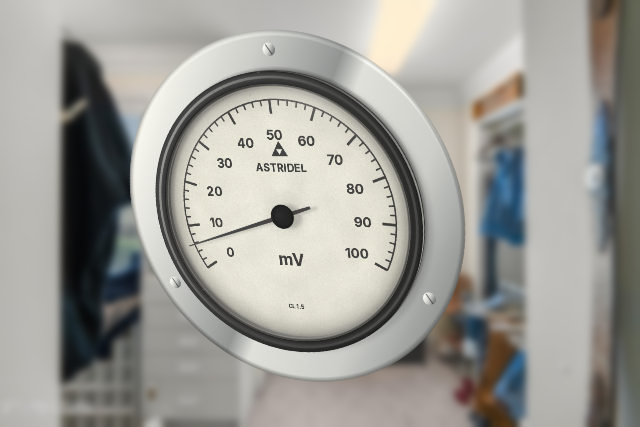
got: 6 mV
